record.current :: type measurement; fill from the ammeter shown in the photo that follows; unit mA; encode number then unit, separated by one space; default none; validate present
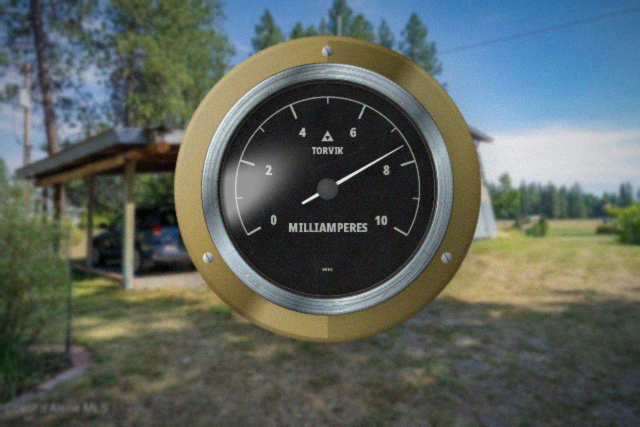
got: 7.5 mA
